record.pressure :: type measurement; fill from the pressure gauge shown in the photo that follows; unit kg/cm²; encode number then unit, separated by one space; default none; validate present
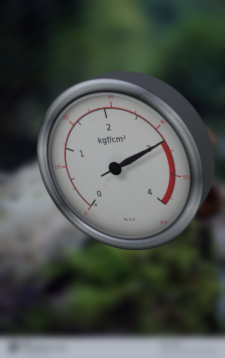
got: 3 kg/cm²
